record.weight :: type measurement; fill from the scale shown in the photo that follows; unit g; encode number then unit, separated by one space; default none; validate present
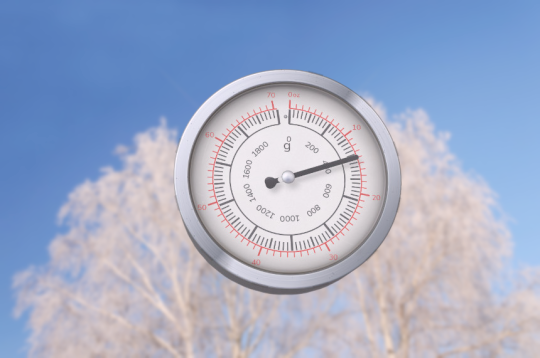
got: 400 g
